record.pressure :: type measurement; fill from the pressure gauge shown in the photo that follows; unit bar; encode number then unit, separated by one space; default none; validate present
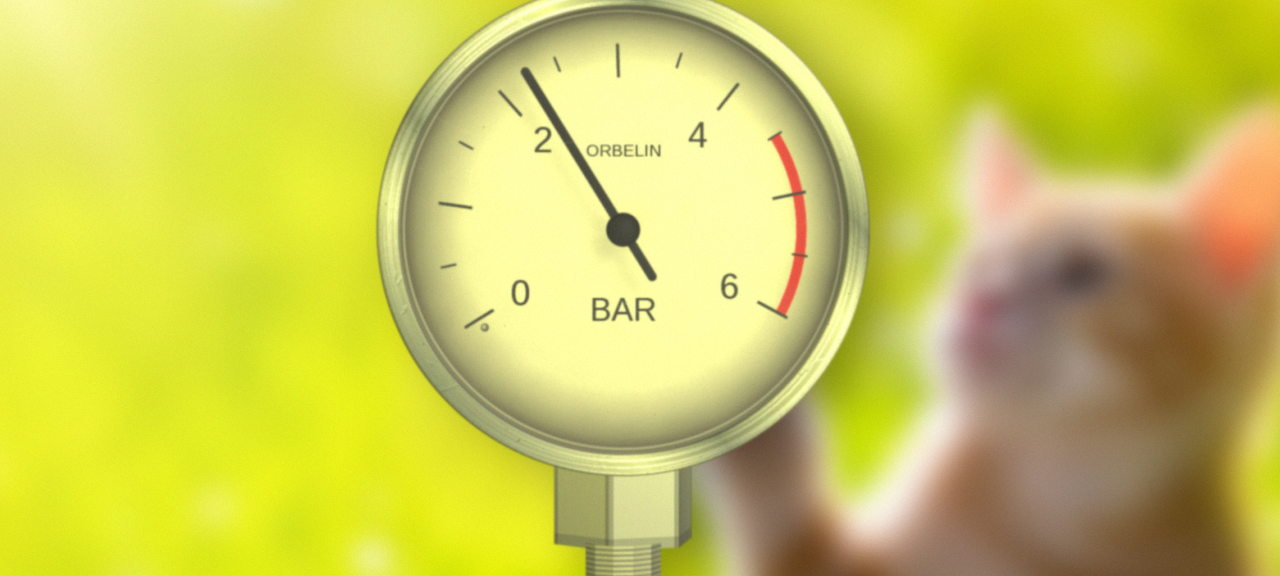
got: 2.25 bar
